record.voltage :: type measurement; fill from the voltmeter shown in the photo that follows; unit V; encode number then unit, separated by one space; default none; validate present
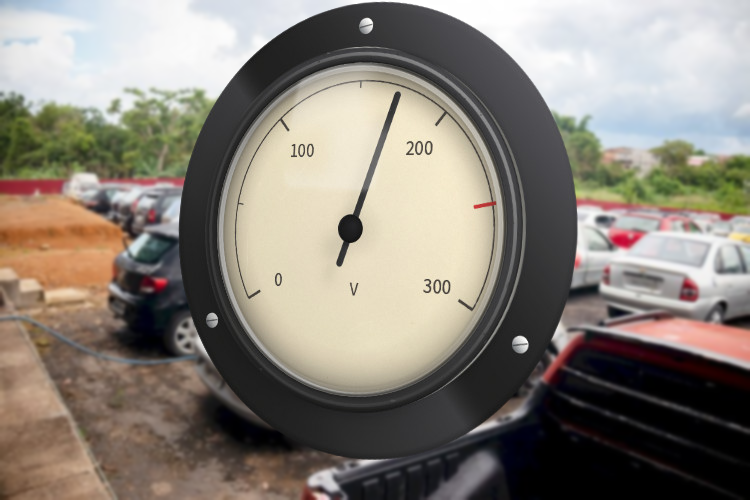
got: 175 V
